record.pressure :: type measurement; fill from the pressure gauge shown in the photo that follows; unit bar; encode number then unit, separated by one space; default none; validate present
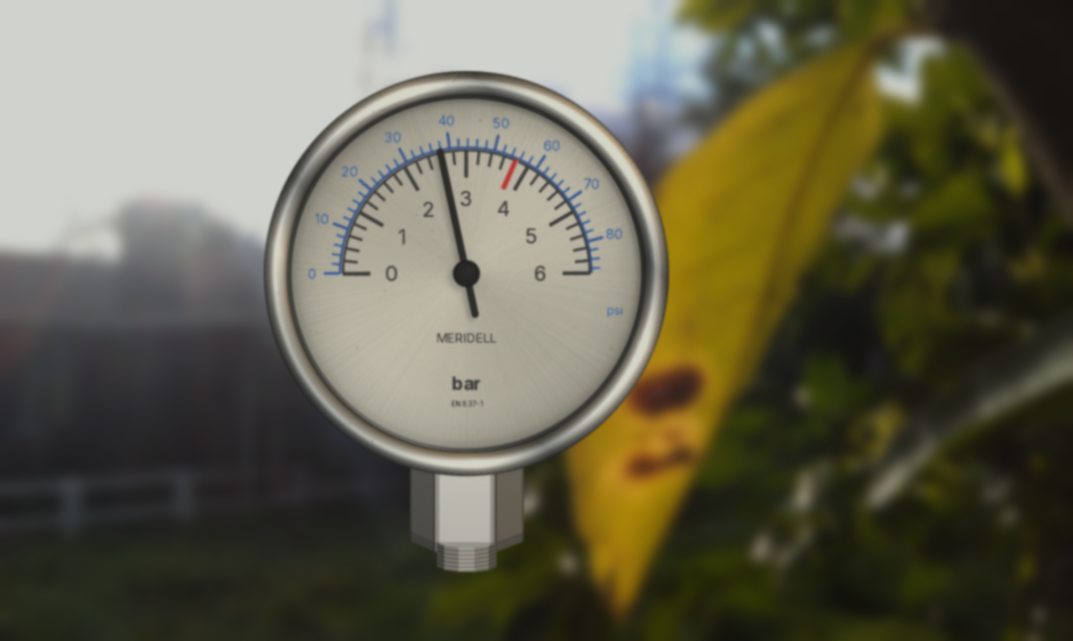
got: 2.6 bar
